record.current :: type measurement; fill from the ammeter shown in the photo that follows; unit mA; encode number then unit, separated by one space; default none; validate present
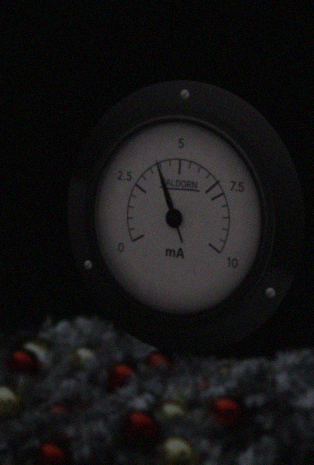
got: 4 mA
